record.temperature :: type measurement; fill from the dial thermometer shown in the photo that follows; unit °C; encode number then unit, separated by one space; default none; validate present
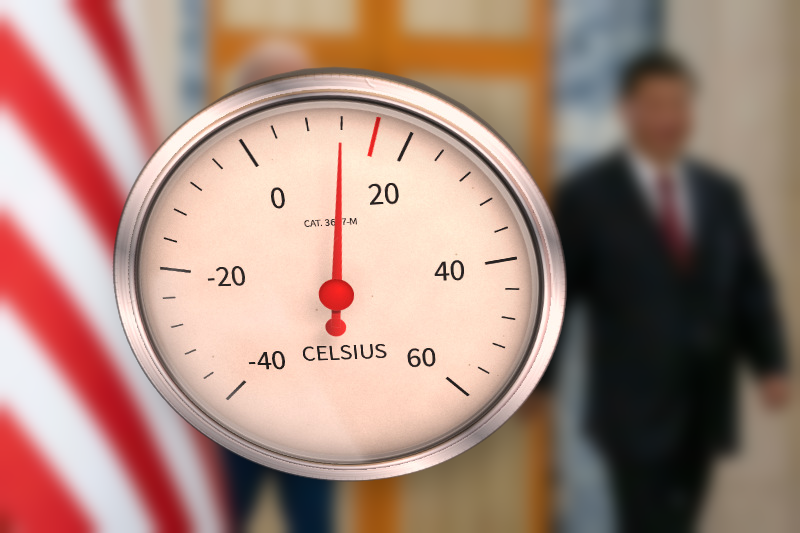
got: 12 °C
